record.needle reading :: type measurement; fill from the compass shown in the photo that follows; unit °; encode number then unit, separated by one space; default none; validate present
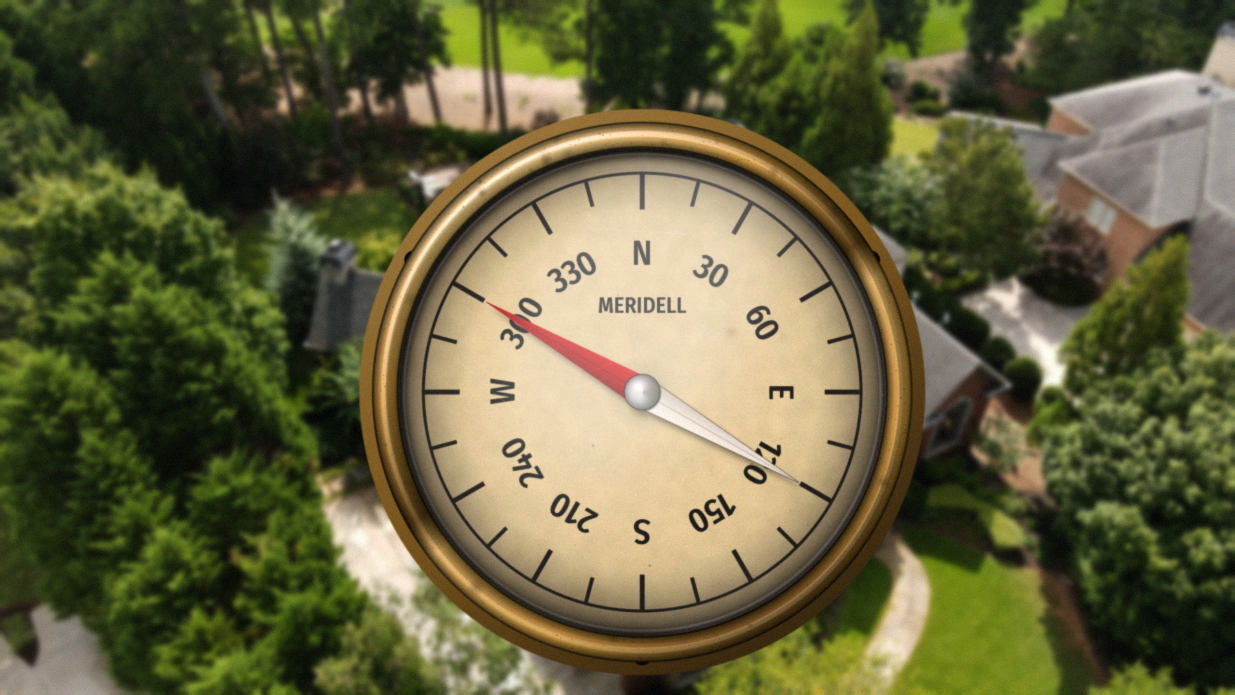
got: 300 °
